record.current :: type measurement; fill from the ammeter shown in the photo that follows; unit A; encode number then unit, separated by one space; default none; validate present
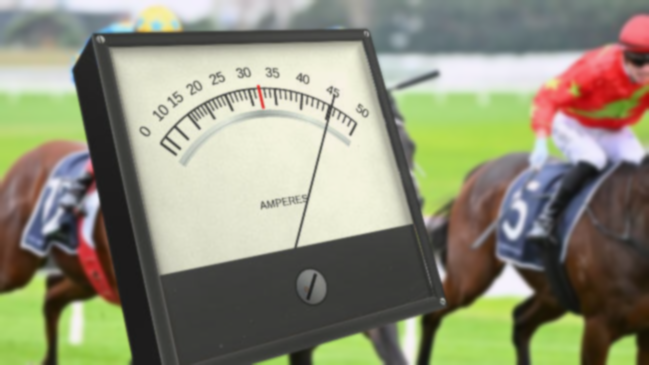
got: 45 A
